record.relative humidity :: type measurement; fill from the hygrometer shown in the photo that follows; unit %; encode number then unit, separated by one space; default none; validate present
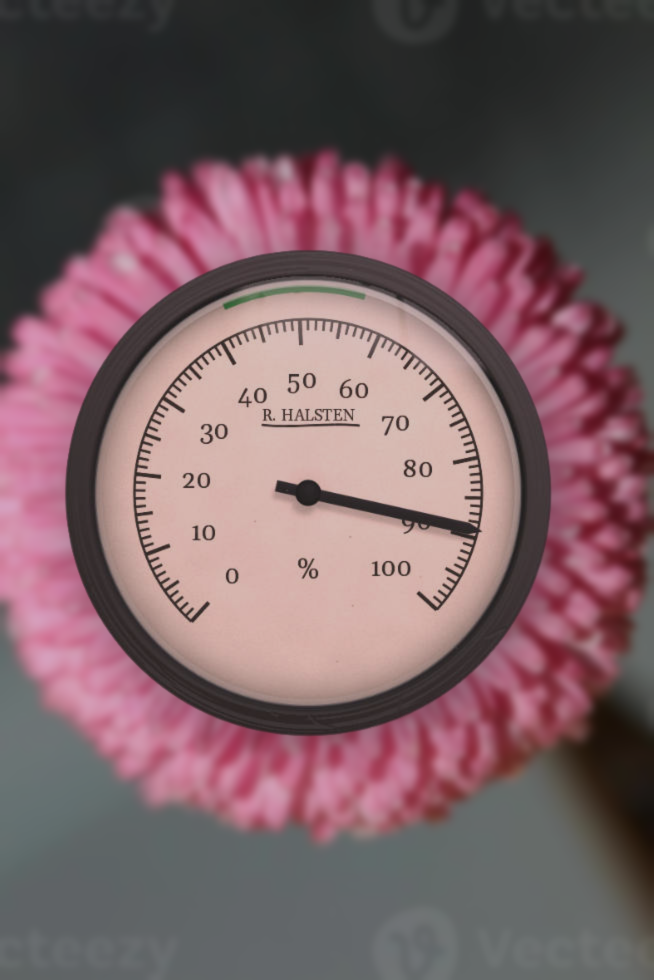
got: 89 %
